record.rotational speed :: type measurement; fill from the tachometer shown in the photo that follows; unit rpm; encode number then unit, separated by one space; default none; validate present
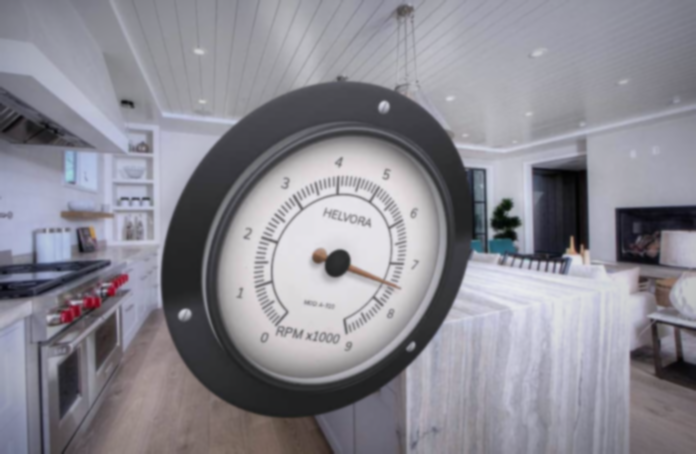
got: 7500 rpm
